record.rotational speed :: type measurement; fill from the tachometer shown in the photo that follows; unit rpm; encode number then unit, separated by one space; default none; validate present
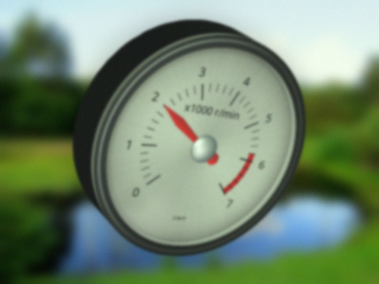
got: 2000 rpm
